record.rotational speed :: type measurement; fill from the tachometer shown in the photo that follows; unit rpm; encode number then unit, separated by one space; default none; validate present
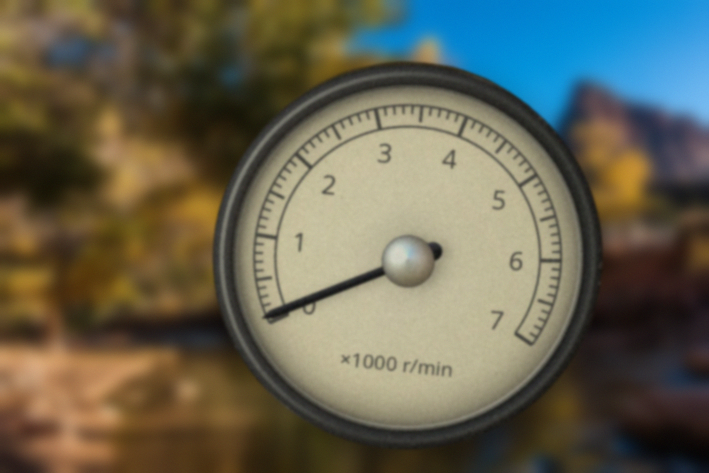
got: 100 rpm
